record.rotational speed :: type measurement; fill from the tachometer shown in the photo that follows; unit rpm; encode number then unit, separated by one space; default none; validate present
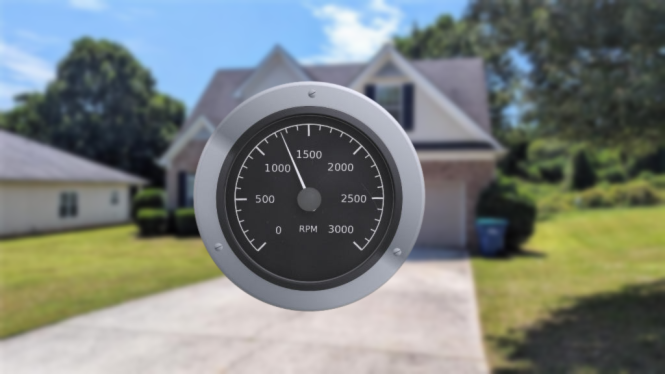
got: 1250 rpm
